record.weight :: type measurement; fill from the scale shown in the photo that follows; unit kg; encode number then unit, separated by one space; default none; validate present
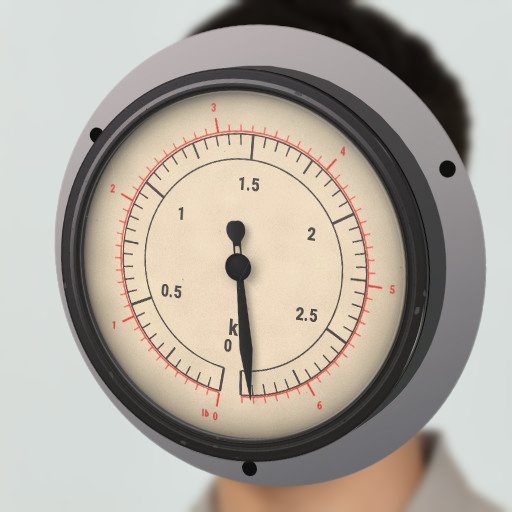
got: 2.95 kg
